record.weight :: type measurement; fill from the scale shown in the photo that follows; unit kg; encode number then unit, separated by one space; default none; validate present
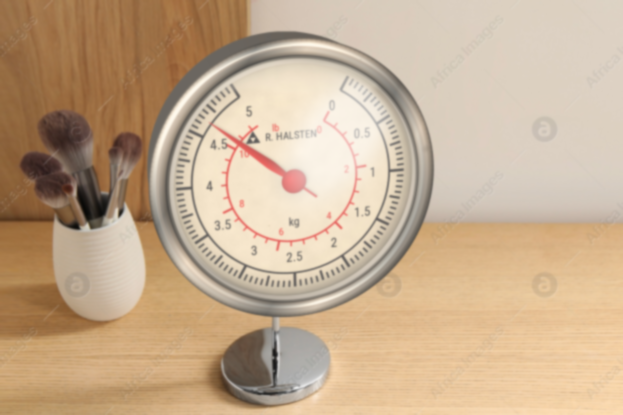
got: 4.65 kg
